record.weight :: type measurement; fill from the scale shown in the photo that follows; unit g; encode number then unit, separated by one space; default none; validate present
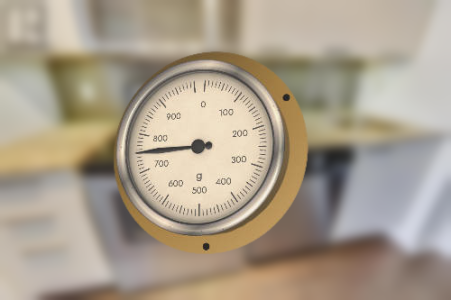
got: 750 g
